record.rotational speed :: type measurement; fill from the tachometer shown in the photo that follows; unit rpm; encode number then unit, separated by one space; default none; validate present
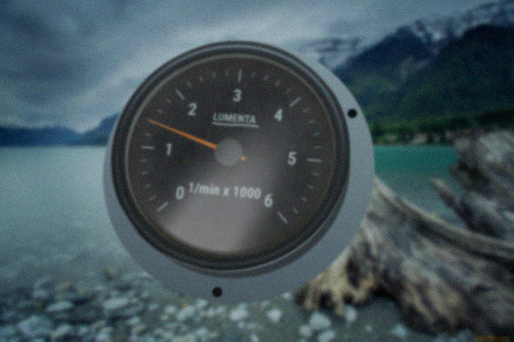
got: 1400 rpm
